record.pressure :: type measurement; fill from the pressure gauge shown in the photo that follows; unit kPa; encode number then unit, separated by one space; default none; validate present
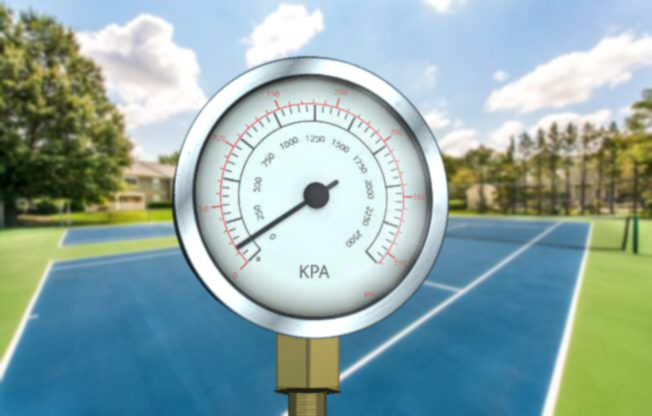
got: 100 kPa
